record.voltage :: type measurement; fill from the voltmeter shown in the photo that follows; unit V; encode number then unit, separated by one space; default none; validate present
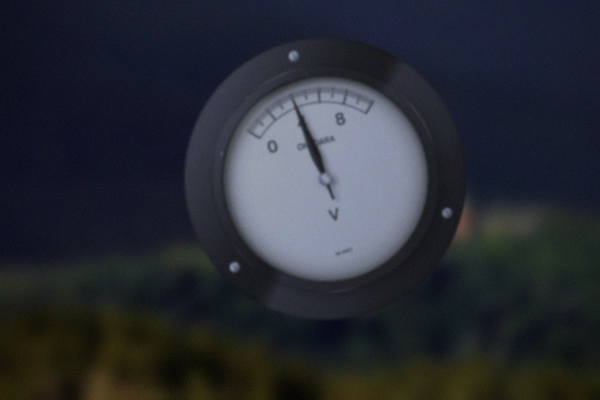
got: 4 V
